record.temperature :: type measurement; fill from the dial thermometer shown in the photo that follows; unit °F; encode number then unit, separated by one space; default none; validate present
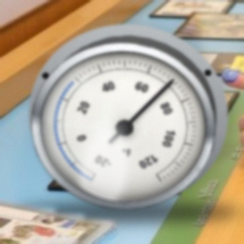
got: 70 °F
